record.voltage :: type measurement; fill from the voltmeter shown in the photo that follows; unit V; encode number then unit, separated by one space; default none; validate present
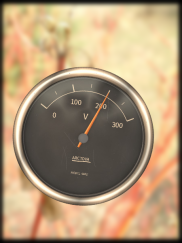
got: 200 V
